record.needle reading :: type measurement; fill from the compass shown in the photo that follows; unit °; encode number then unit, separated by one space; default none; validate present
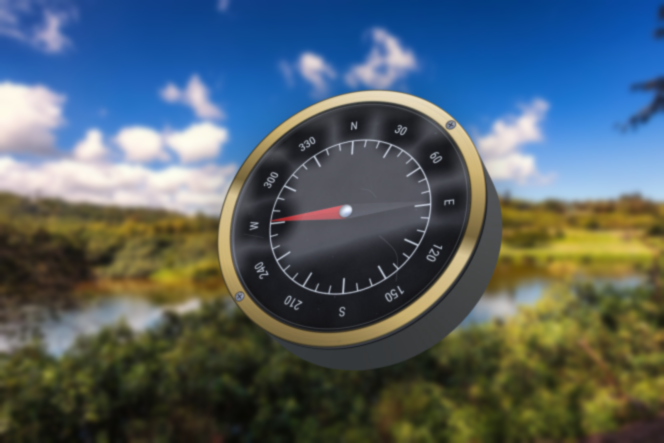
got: 270 °
